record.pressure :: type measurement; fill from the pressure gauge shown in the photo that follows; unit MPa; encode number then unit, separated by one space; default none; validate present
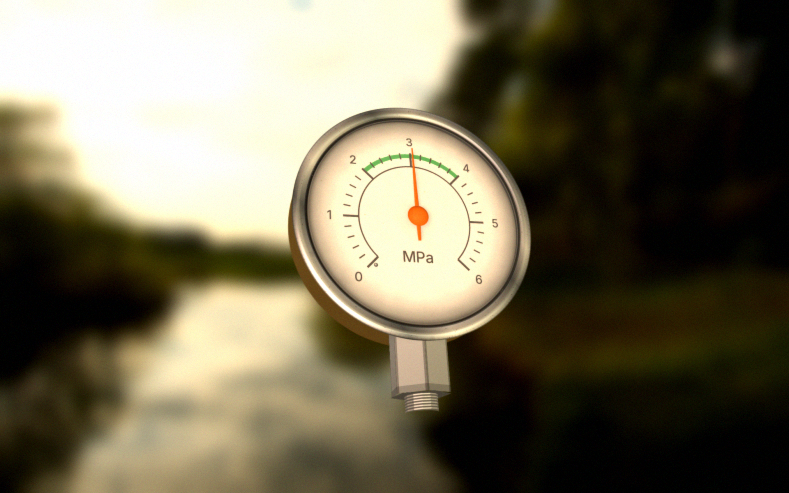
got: 3 MPa
